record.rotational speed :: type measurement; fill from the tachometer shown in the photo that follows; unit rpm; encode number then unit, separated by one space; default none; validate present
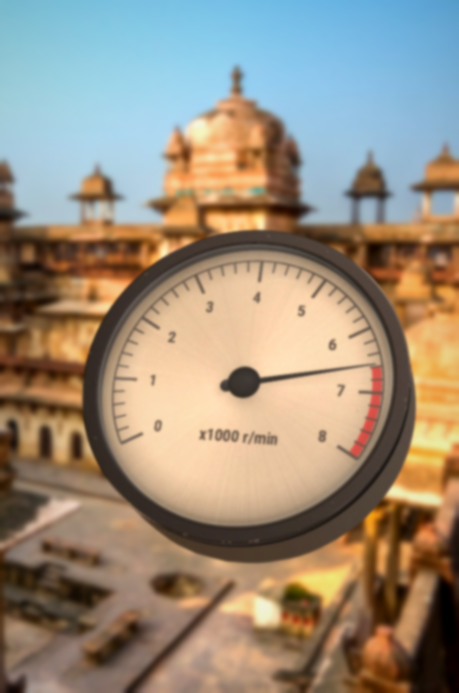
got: 6600 rpm
